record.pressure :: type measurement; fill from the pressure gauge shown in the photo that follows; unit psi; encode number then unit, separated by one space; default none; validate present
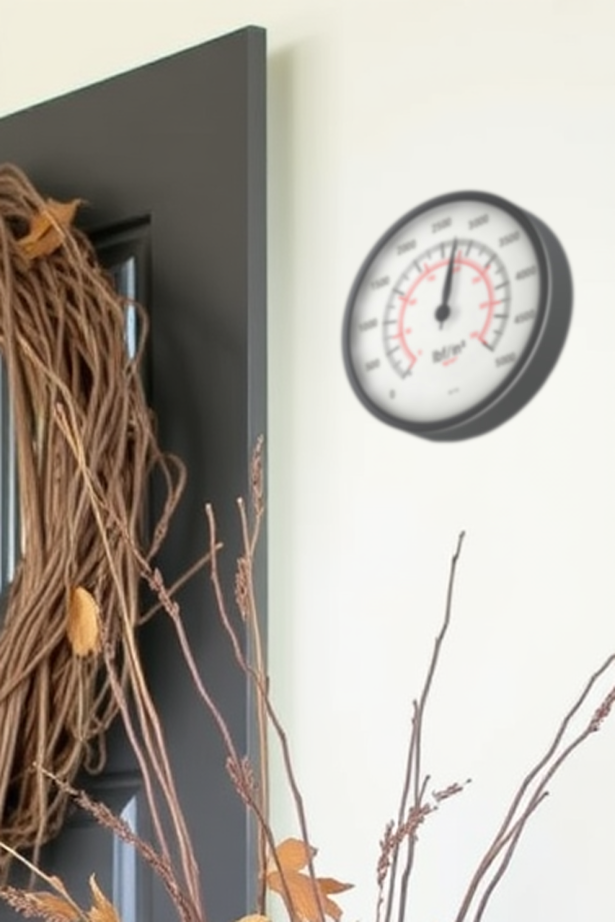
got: 2750 psi
